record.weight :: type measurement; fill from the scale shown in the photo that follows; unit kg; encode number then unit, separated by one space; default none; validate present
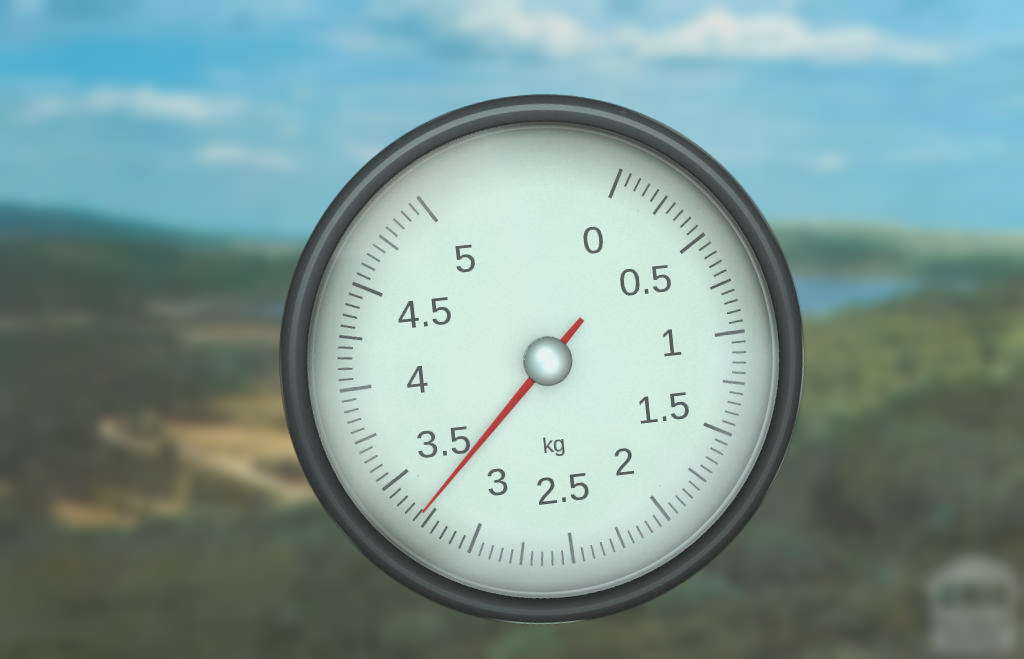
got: 3.3 kg
